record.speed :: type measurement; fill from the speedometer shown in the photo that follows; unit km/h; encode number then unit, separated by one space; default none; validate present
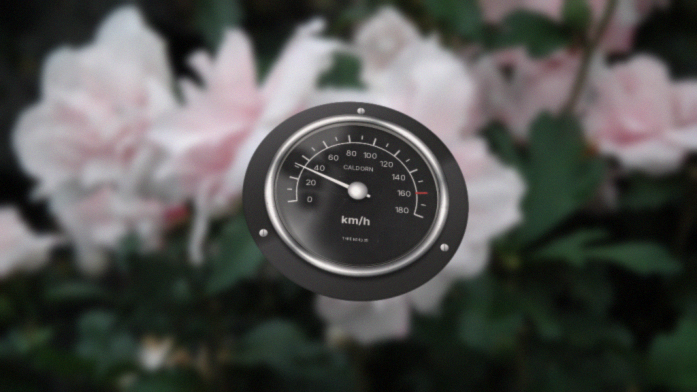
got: 30 km/h
